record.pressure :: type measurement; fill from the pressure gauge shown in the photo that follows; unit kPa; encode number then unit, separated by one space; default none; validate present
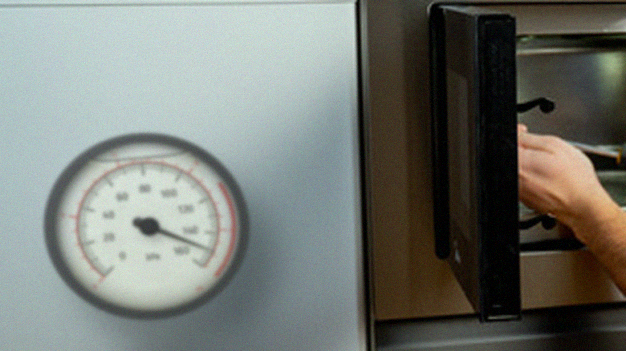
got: 150 kPa
